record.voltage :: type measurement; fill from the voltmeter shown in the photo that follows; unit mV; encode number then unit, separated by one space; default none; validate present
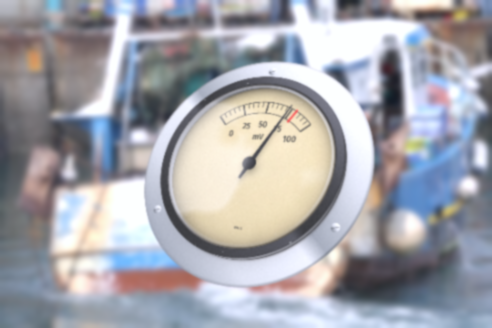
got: 75 mV
